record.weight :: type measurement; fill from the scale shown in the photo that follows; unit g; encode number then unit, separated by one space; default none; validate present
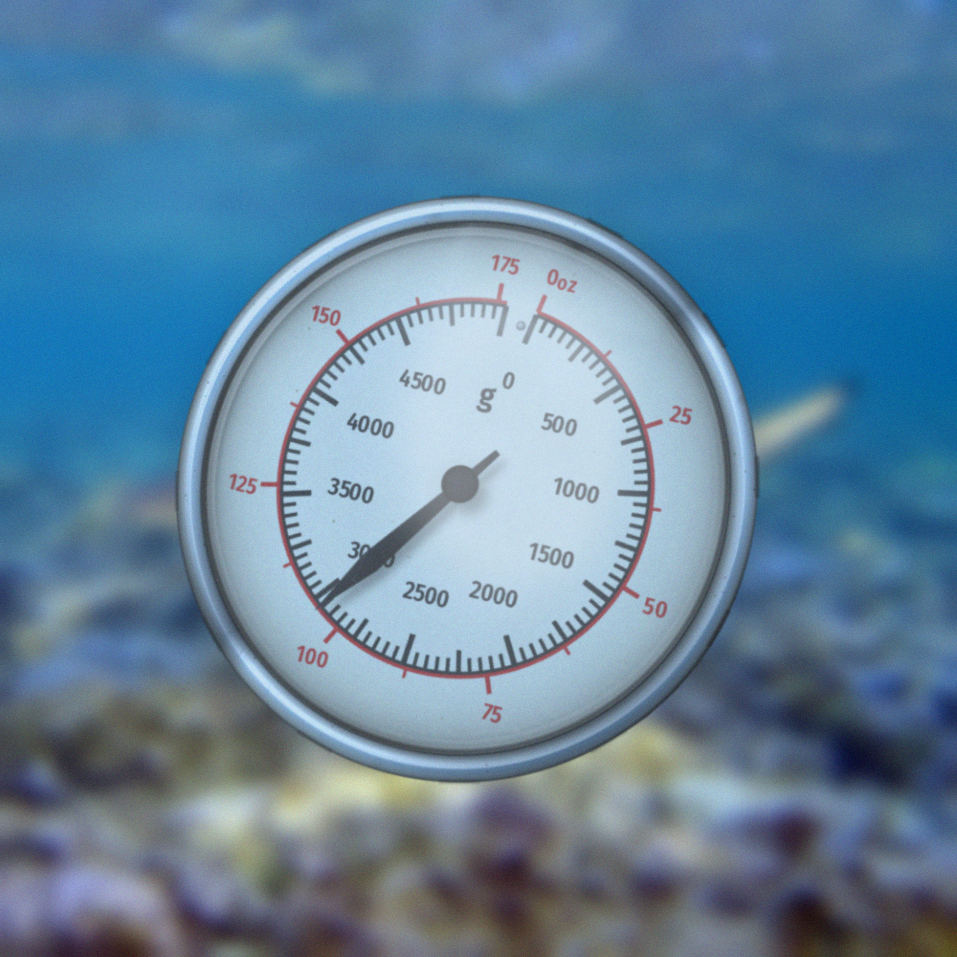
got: 2950 g
